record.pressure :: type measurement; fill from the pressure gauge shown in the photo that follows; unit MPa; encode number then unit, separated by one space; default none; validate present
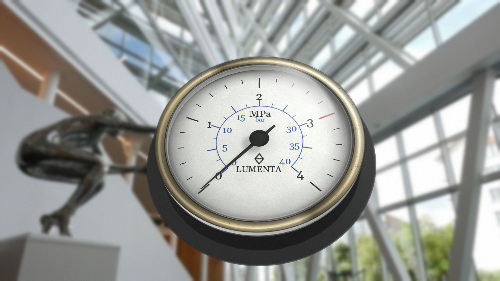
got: 0 MPa
